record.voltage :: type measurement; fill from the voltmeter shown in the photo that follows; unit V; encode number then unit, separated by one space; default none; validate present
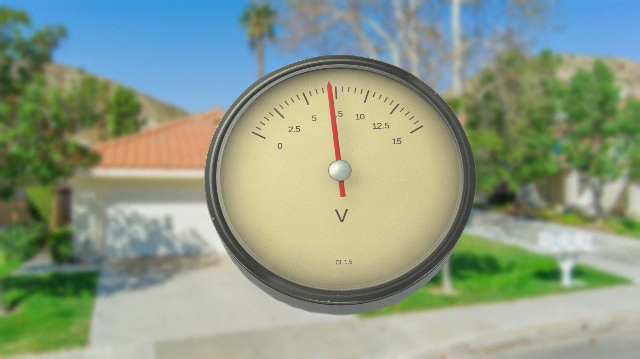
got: 7 V
